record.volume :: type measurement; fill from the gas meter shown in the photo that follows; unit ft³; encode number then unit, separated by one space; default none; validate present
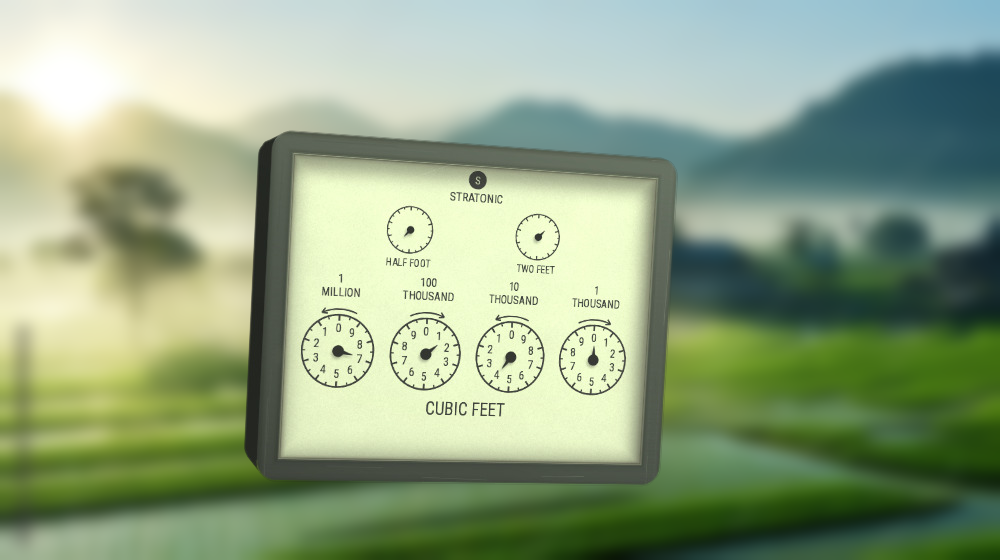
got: 714000 ft³
